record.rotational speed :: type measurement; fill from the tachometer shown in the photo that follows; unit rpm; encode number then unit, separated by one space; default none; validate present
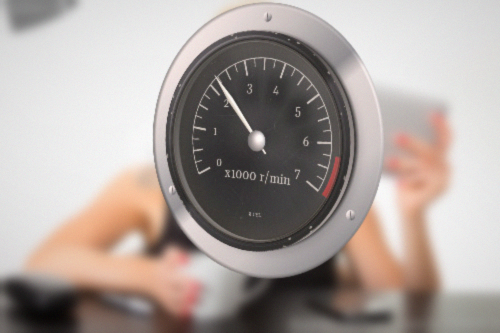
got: 2250 rpm
